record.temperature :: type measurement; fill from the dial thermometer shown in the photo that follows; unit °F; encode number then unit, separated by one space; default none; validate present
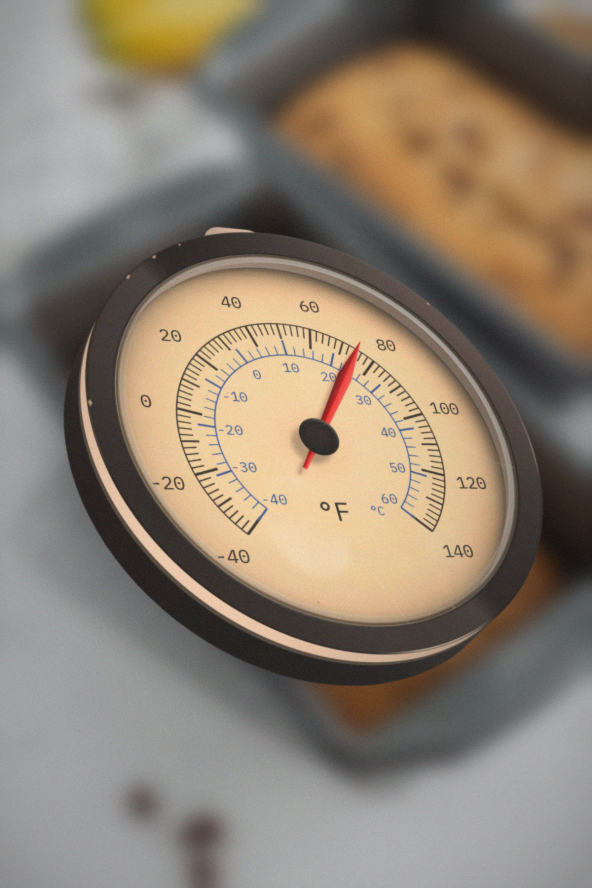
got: 74 °F
